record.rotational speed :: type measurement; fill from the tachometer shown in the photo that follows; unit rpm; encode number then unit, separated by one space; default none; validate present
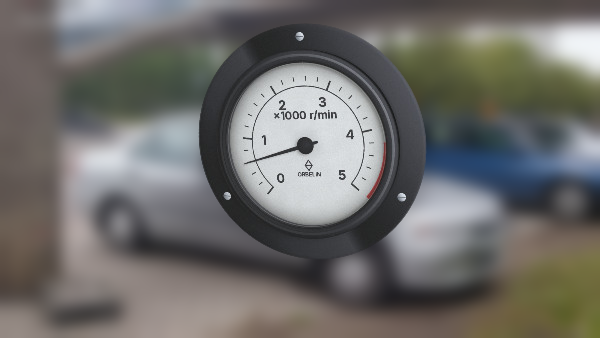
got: 600 rpm
